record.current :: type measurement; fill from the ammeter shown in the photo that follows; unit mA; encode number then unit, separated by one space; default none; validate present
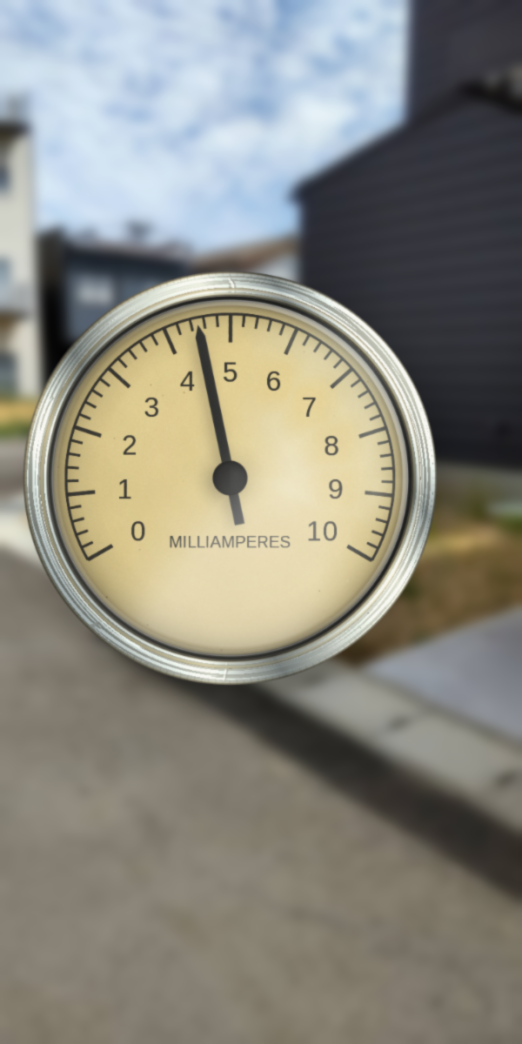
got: 4.5 mA
